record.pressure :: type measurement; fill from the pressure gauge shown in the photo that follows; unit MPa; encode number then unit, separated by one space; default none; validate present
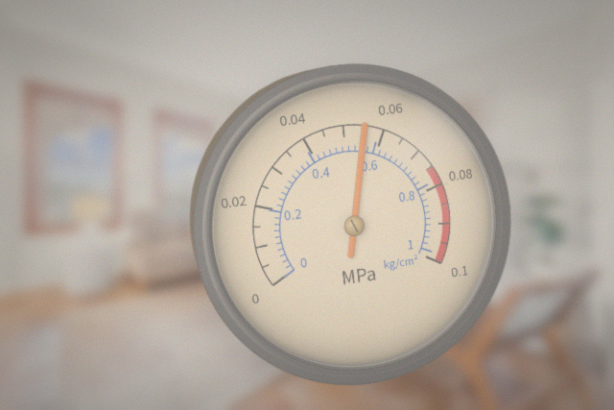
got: 0.055 MPa
